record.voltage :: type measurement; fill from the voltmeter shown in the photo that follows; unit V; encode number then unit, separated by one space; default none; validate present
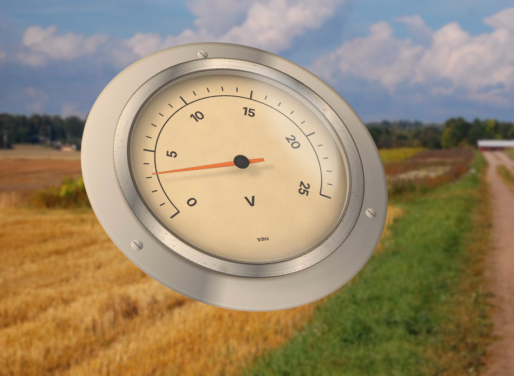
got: 3 V
